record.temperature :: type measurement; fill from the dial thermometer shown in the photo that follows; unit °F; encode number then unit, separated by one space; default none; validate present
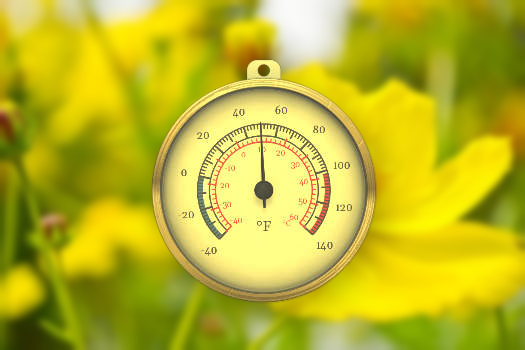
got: 50 °F
